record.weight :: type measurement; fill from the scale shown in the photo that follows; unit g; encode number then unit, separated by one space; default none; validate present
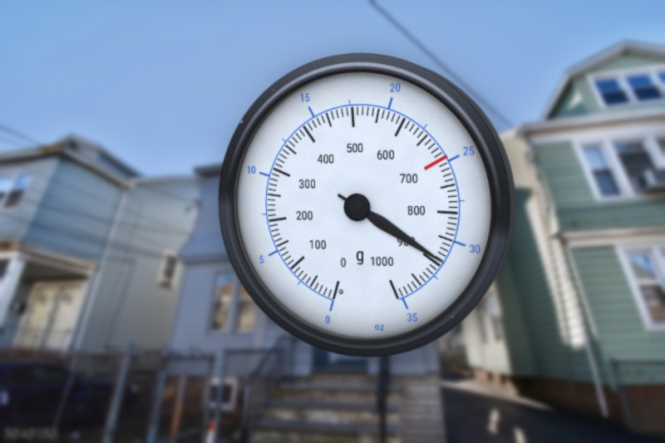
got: 890 g
